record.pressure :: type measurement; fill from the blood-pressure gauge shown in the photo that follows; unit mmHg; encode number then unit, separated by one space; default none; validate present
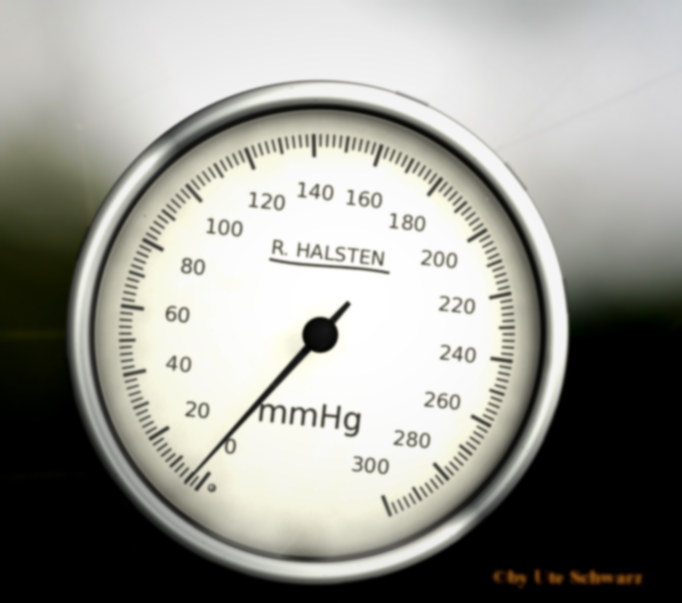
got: 4 mmHg
